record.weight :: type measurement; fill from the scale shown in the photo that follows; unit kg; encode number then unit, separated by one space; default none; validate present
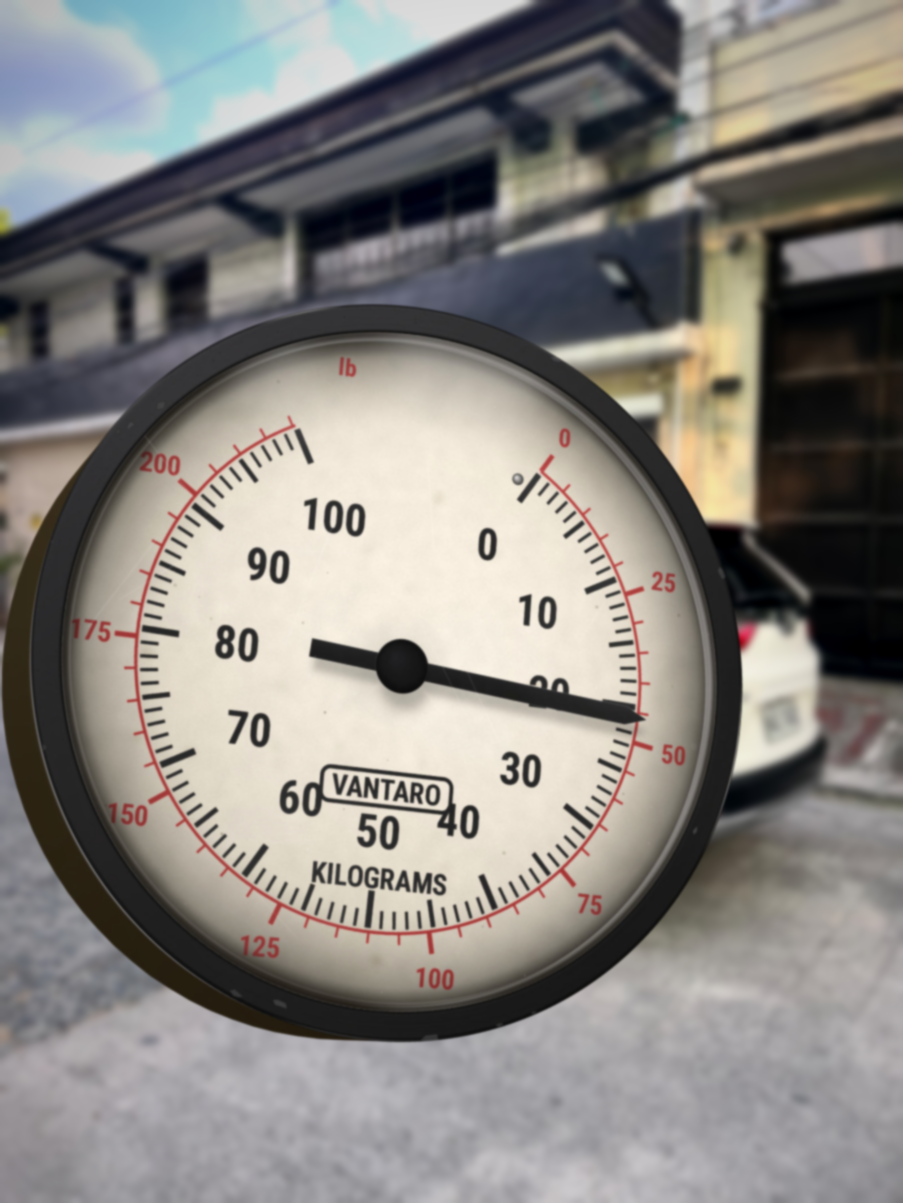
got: 21 kg
